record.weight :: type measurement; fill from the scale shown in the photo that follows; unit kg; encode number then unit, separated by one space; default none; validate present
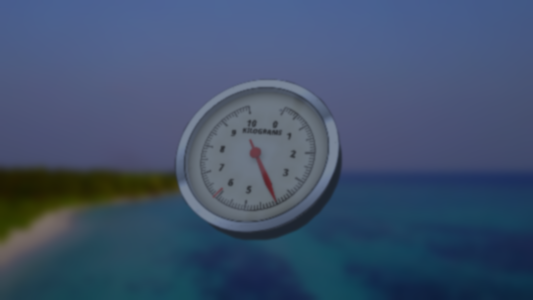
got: 4 kg
